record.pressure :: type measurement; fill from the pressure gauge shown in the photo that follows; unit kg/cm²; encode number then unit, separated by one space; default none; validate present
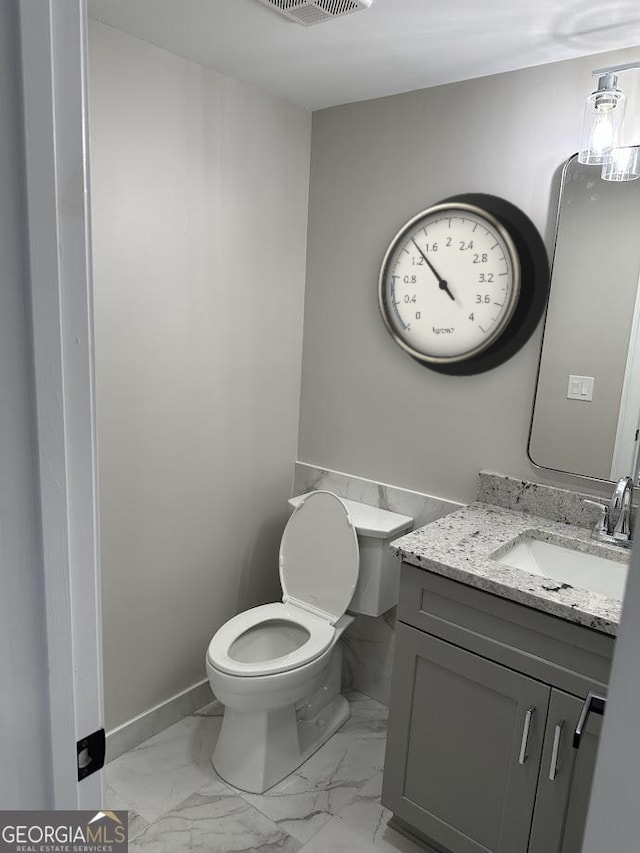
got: 1.4 kg/cm²
